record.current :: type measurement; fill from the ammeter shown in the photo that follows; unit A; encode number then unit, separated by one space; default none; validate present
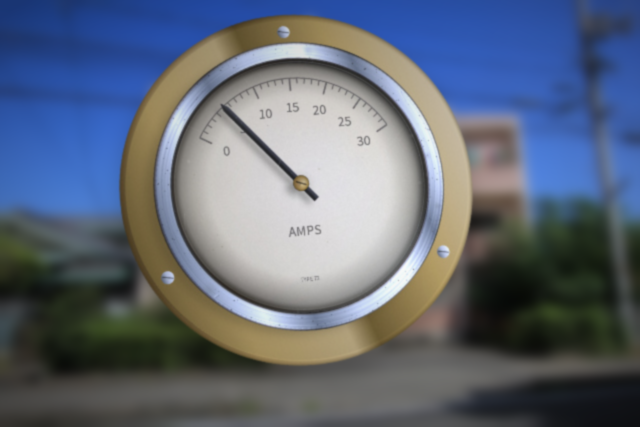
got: 5 A
